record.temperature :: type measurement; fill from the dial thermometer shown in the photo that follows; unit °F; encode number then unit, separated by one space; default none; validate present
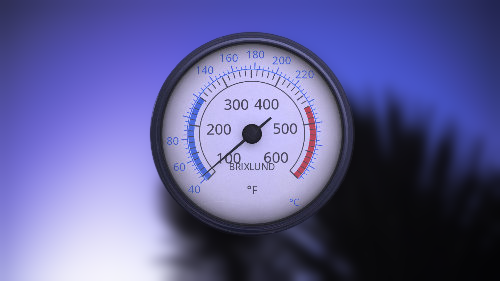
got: 110 °F
